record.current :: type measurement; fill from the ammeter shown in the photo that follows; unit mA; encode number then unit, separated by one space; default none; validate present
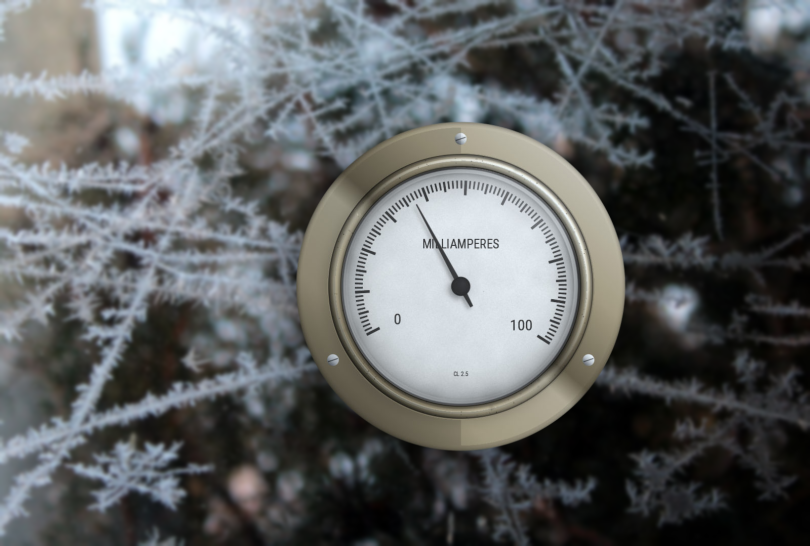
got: 37 mA
